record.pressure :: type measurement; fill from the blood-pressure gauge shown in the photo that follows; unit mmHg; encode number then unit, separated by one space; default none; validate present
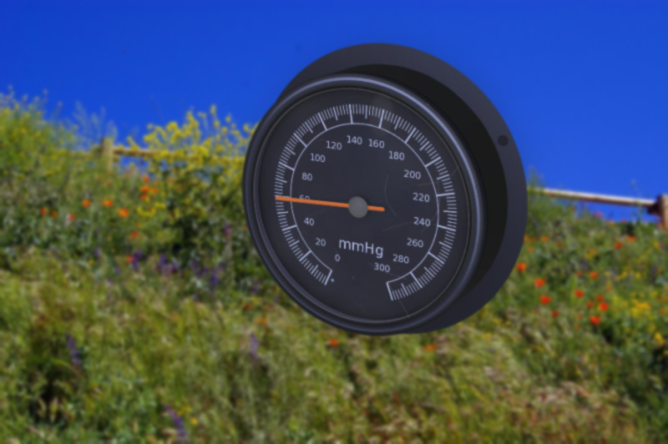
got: 60 mmHg
